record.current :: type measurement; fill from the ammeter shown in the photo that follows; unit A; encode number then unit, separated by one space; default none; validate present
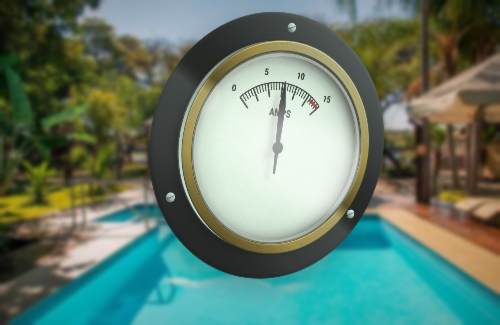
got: 7.5 A
